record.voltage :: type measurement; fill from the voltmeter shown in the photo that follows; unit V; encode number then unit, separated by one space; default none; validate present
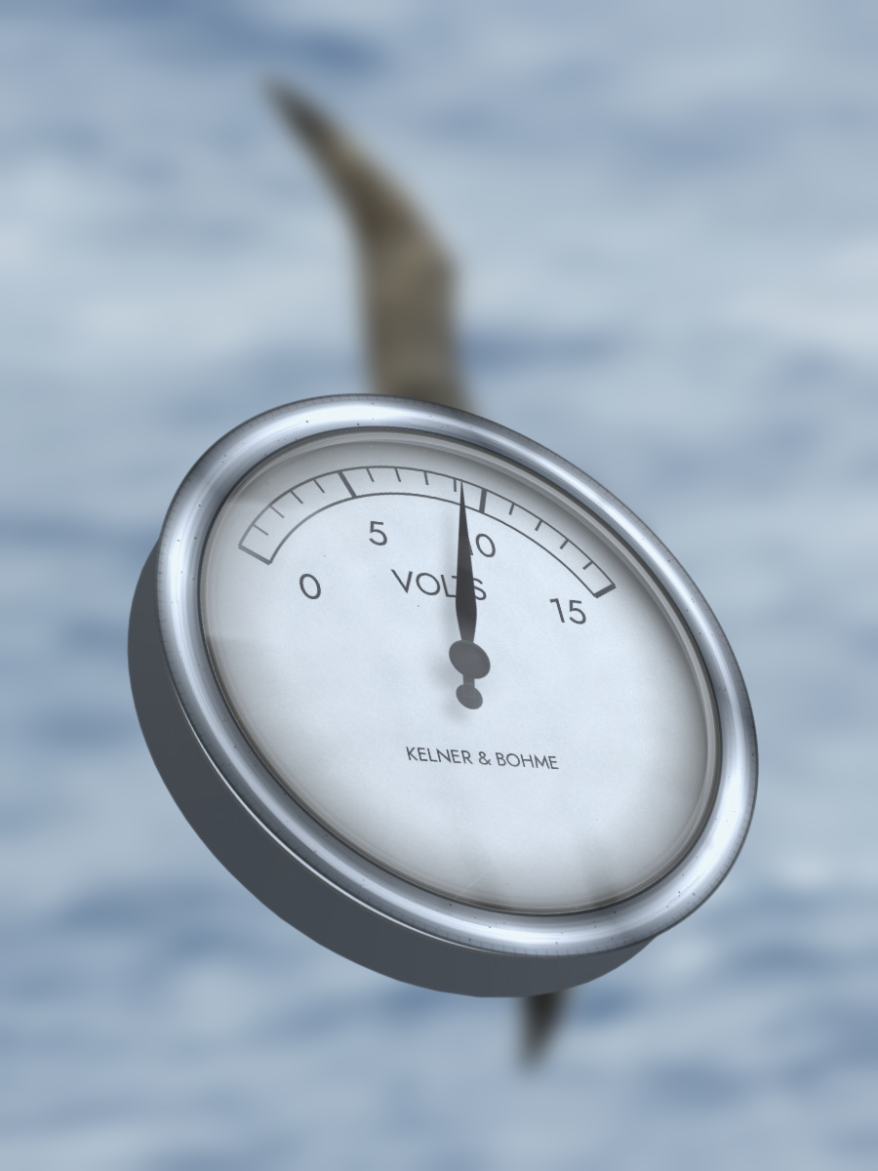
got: 9 V
